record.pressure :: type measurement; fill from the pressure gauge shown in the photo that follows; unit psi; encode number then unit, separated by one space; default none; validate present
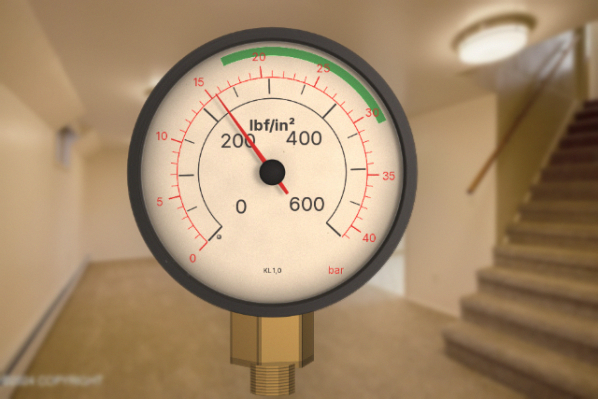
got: 225 psi
